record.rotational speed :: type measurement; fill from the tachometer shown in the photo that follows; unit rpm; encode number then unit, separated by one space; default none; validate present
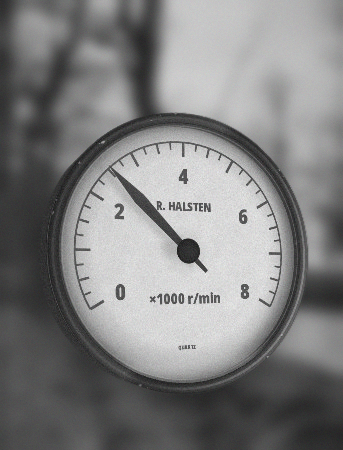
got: 2500 rpm
